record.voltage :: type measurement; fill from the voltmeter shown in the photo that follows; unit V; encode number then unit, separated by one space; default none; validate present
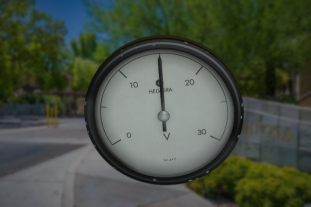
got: 15 V
